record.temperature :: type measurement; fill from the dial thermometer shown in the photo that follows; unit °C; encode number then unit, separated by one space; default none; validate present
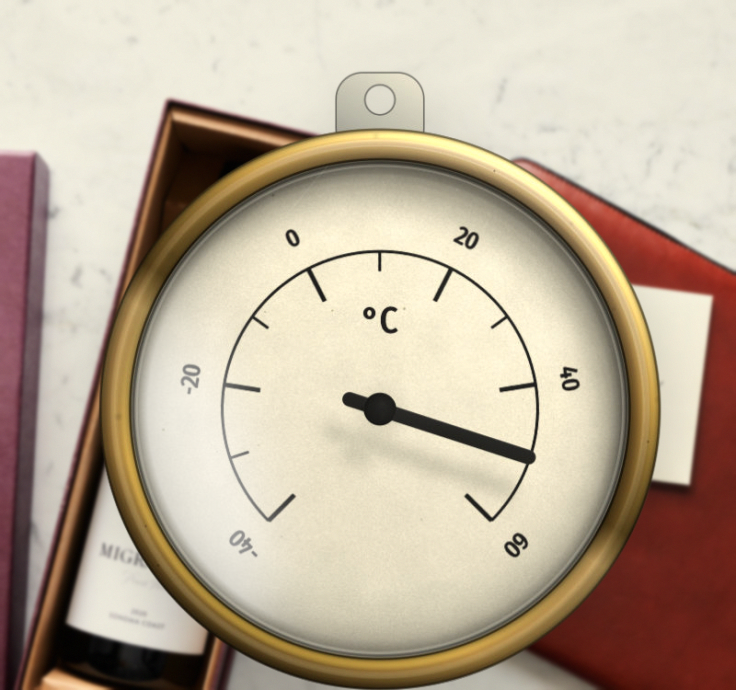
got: 50 °C
